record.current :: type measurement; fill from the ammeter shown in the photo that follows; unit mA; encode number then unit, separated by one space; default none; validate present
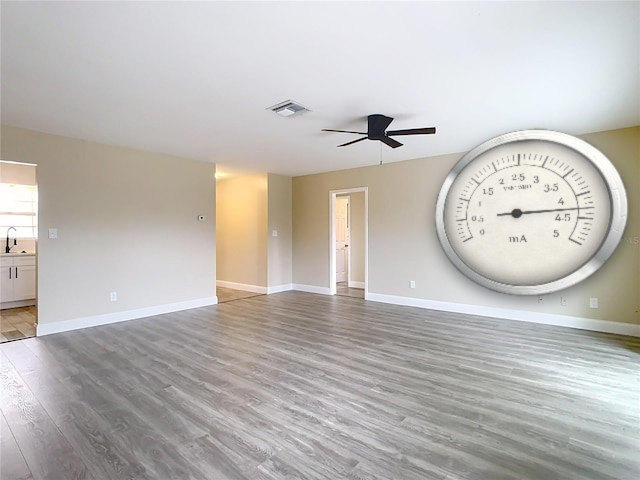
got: 4.3 mA
